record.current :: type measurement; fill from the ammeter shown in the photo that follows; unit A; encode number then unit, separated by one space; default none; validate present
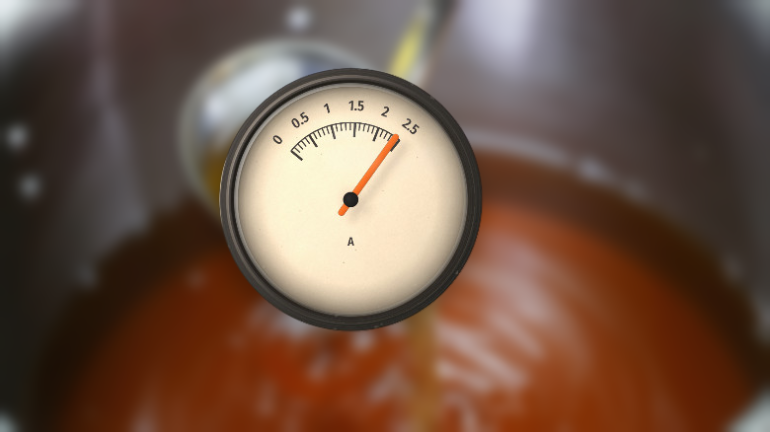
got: 2.4 A
